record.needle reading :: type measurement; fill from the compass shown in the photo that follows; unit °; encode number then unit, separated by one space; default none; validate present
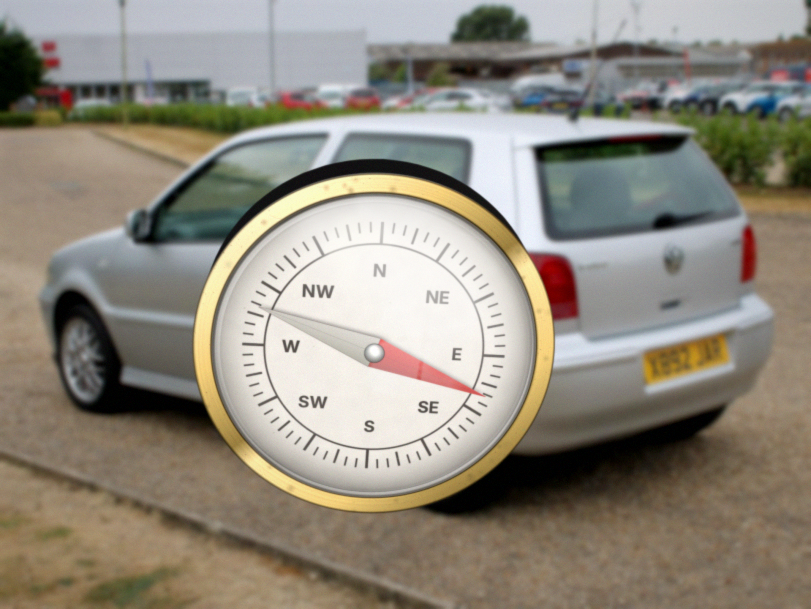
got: 110 °
